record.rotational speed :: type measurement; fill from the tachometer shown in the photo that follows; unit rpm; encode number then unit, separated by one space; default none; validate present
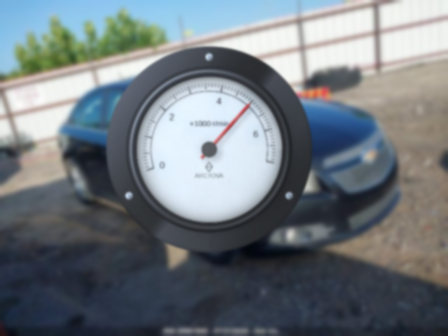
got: 5000 rpm
